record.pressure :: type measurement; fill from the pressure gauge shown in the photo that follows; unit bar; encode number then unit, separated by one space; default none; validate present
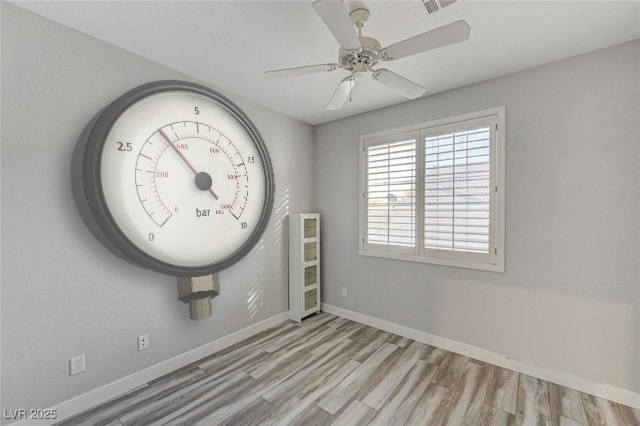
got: 3.5 bar
